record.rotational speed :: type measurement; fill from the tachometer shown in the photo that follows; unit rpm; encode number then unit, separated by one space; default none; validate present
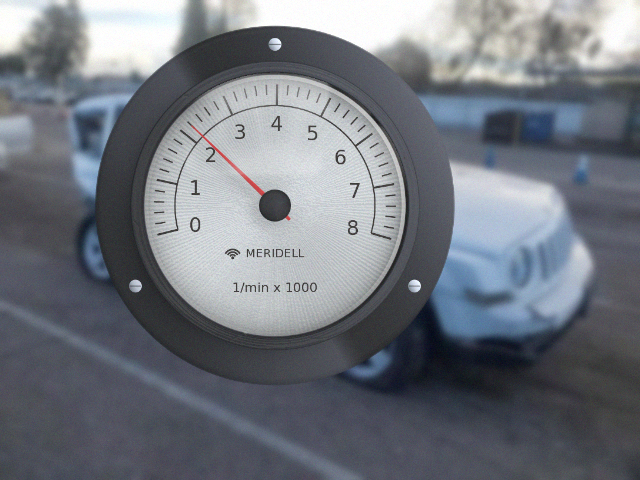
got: 2200 rpm
